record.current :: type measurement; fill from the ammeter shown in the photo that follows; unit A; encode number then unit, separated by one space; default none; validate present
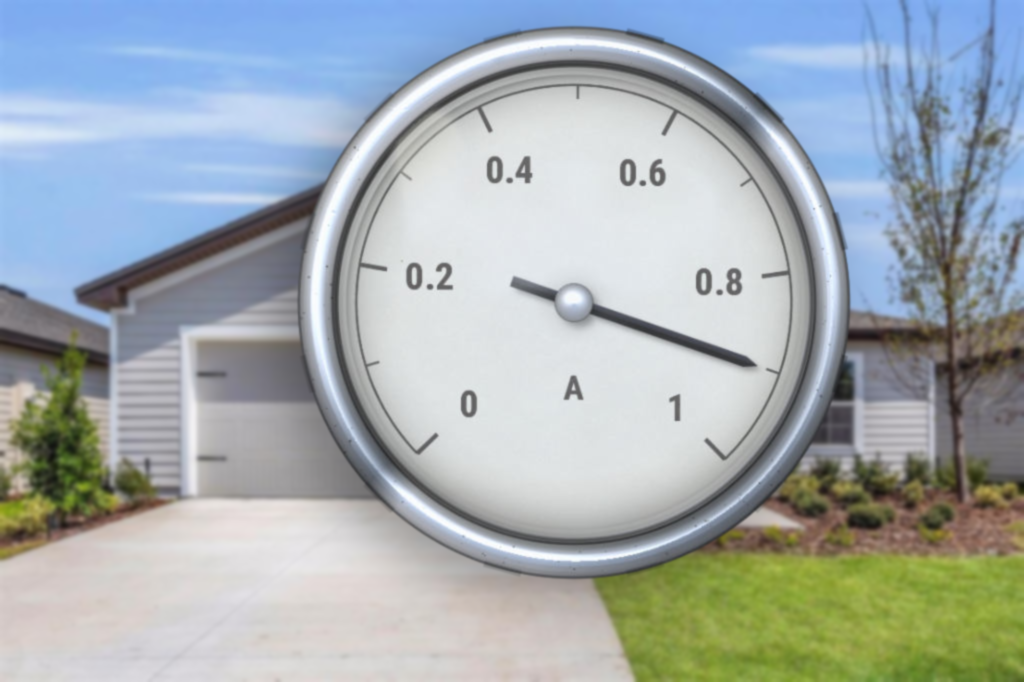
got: 0.9 A
